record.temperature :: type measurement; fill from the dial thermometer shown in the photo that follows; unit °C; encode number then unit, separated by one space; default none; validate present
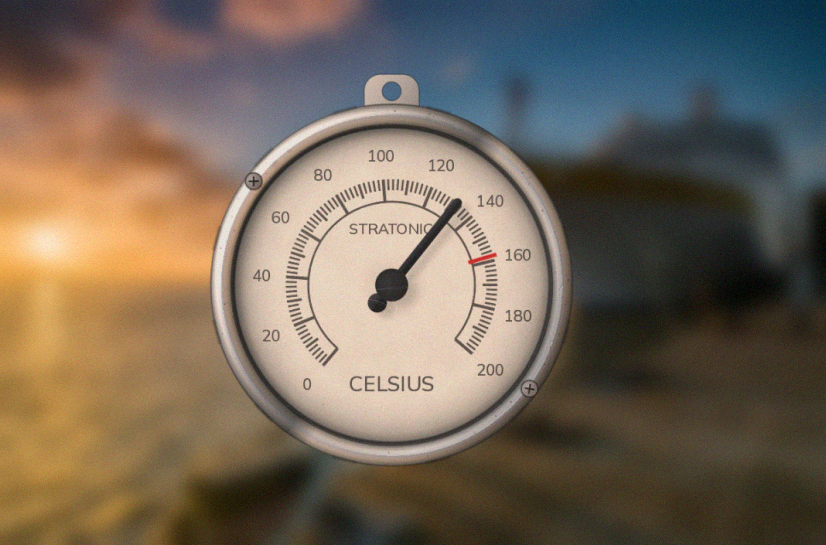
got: 132 °C
